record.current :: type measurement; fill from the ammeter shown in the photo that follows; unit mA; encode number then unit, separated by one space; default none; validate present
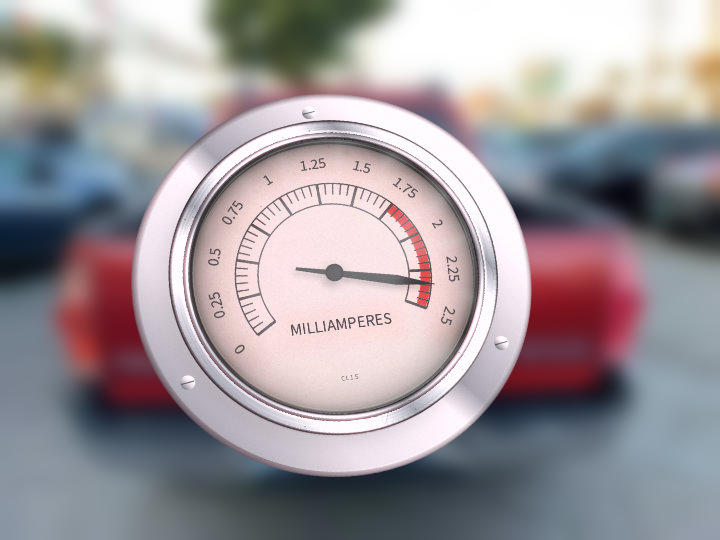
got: 2.35 mA
